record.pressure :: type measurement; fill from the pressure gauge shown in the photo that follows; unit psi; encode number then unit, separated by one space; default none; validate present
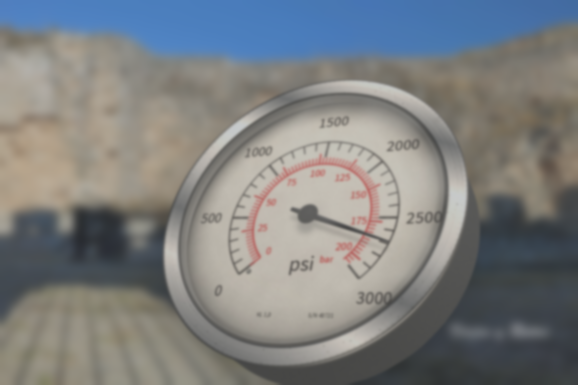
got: 2700 psi
